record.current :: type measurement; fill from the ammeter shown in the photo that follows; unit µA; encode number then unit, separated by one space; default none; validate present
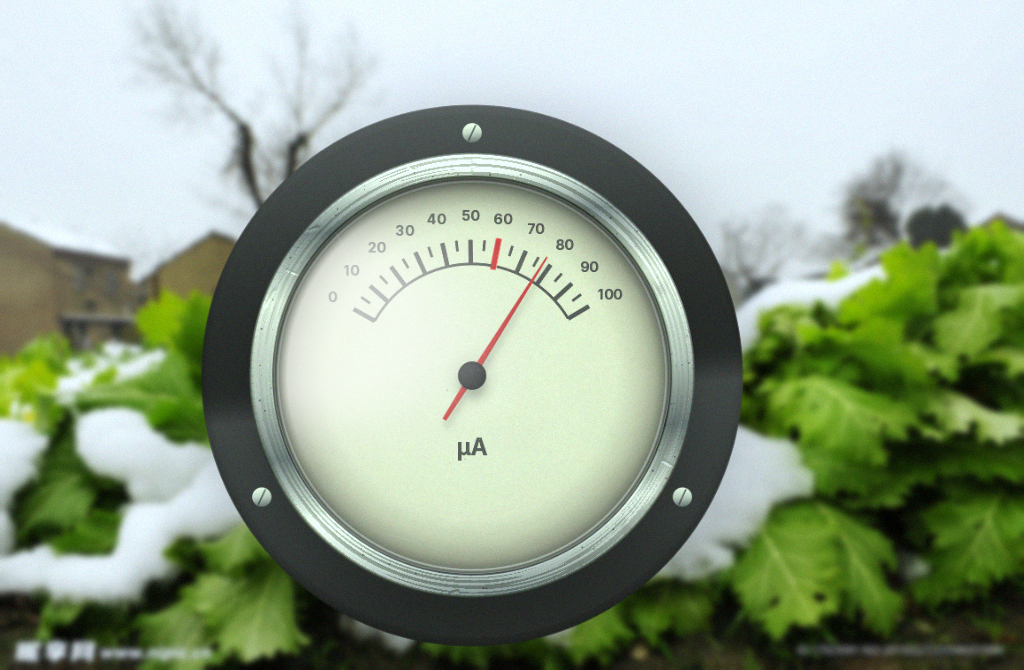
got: 77.5 µA
